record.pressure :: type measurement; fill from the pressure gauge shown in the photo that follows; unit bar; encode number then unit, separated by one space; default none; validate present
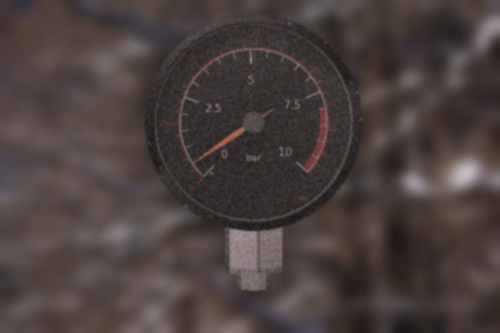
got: 0.5 bar
